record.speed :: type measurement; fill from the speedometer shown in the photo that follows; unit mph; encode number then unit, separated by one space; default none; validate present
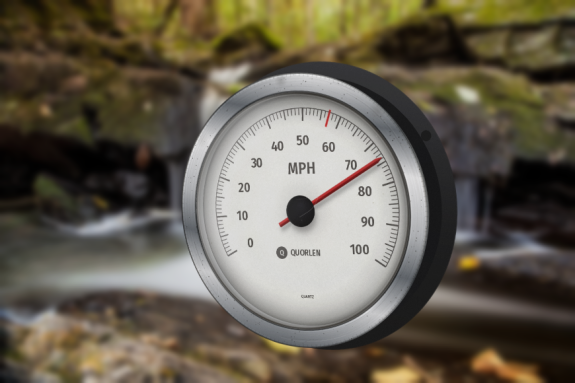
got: 74 mph
